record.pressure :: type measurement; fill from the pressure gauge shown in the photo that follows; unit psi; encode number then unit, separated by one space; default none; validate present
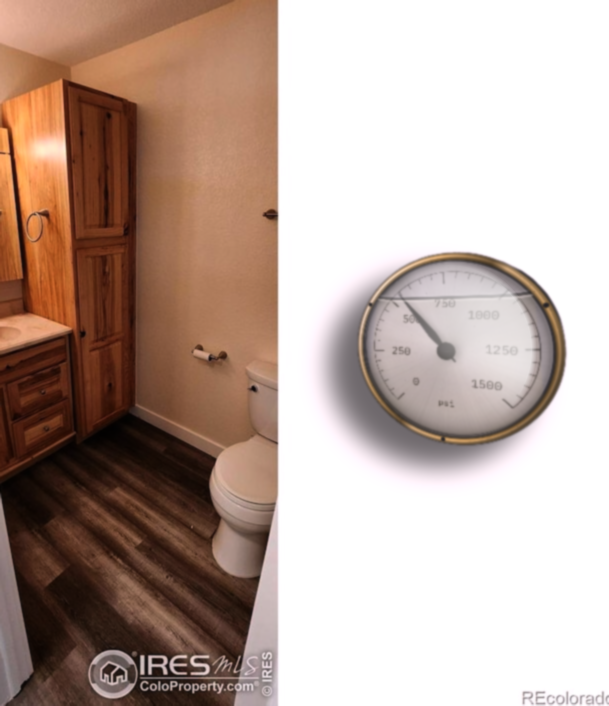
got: 550 psi
